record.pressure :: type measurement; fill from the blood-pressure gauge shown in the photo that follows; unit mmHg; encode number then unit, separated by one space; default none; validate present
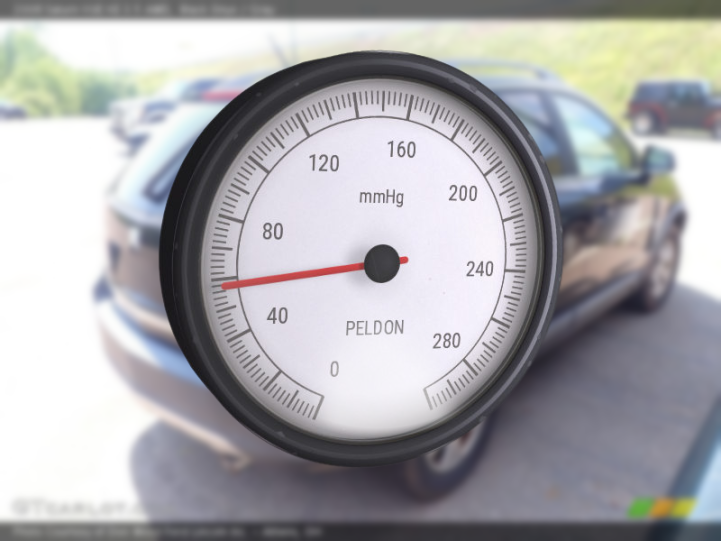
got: 58 mmHg
